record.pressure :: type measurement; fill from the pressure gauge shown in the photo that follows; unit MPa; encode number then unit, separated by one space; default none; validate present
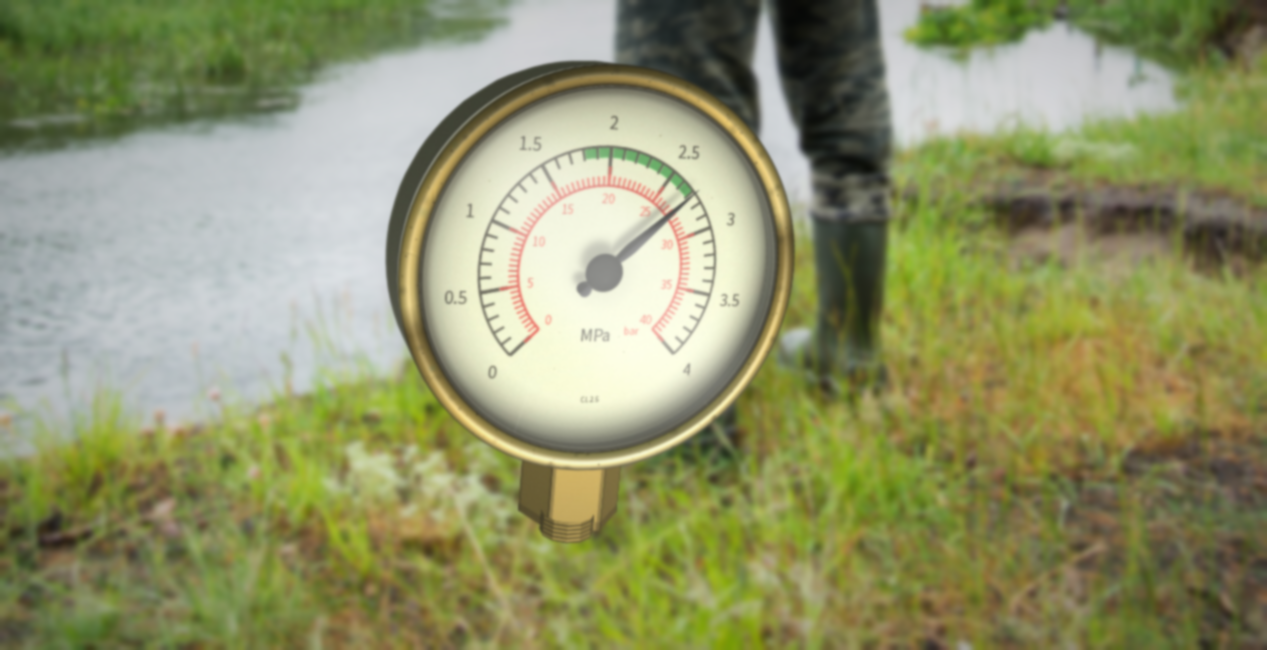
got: 2.7 MPa
